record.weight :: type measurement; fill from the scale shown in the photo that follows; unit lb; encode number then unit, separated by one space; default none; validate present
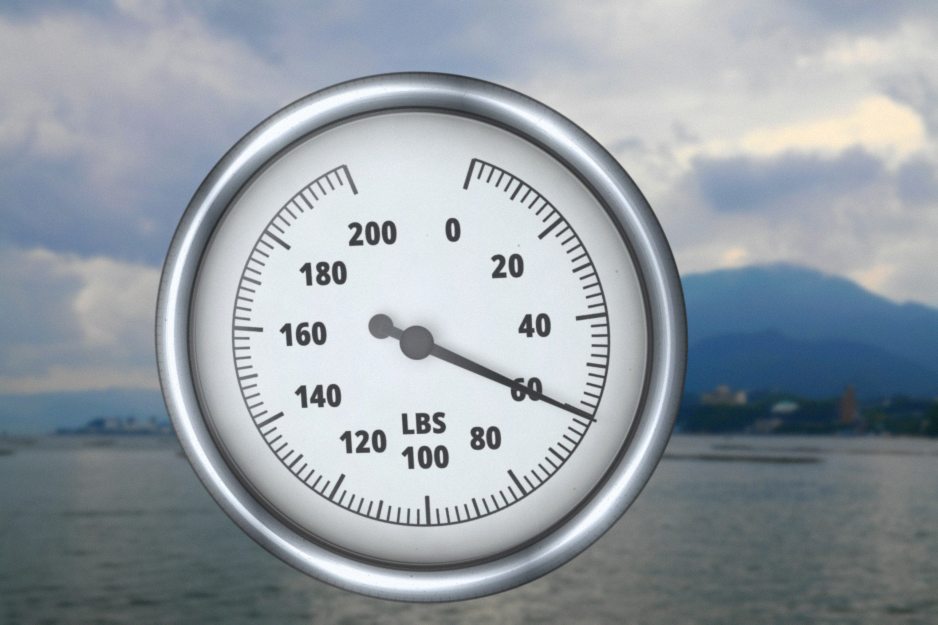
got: 60 lb
